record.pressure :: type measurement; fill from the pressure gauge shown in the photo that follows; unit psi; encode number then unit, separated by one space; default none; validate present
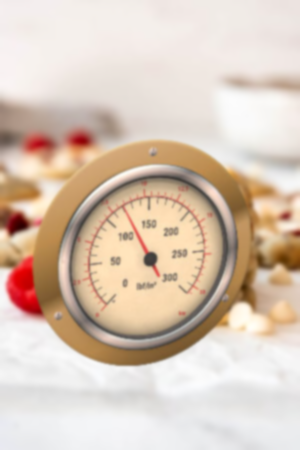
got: 120 psi
